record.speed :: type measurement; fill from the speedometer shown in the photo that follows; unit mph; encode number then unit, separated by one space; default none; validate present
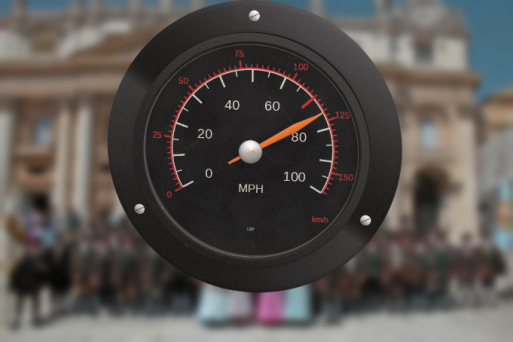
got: 75 mph
